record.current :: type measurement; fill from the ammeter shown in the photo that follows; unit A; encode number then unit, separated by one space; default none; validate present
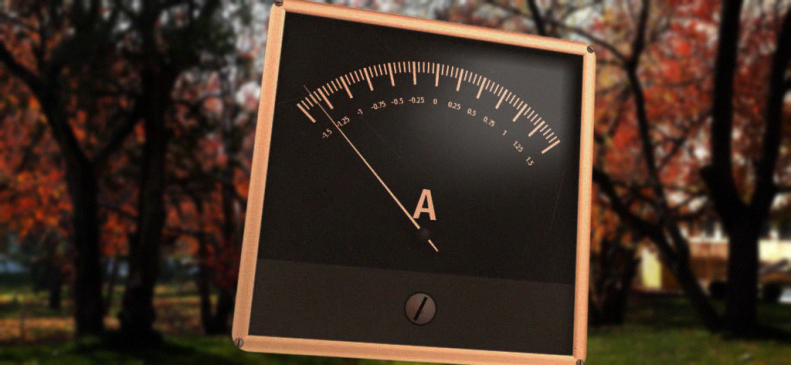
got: -1.35 A
